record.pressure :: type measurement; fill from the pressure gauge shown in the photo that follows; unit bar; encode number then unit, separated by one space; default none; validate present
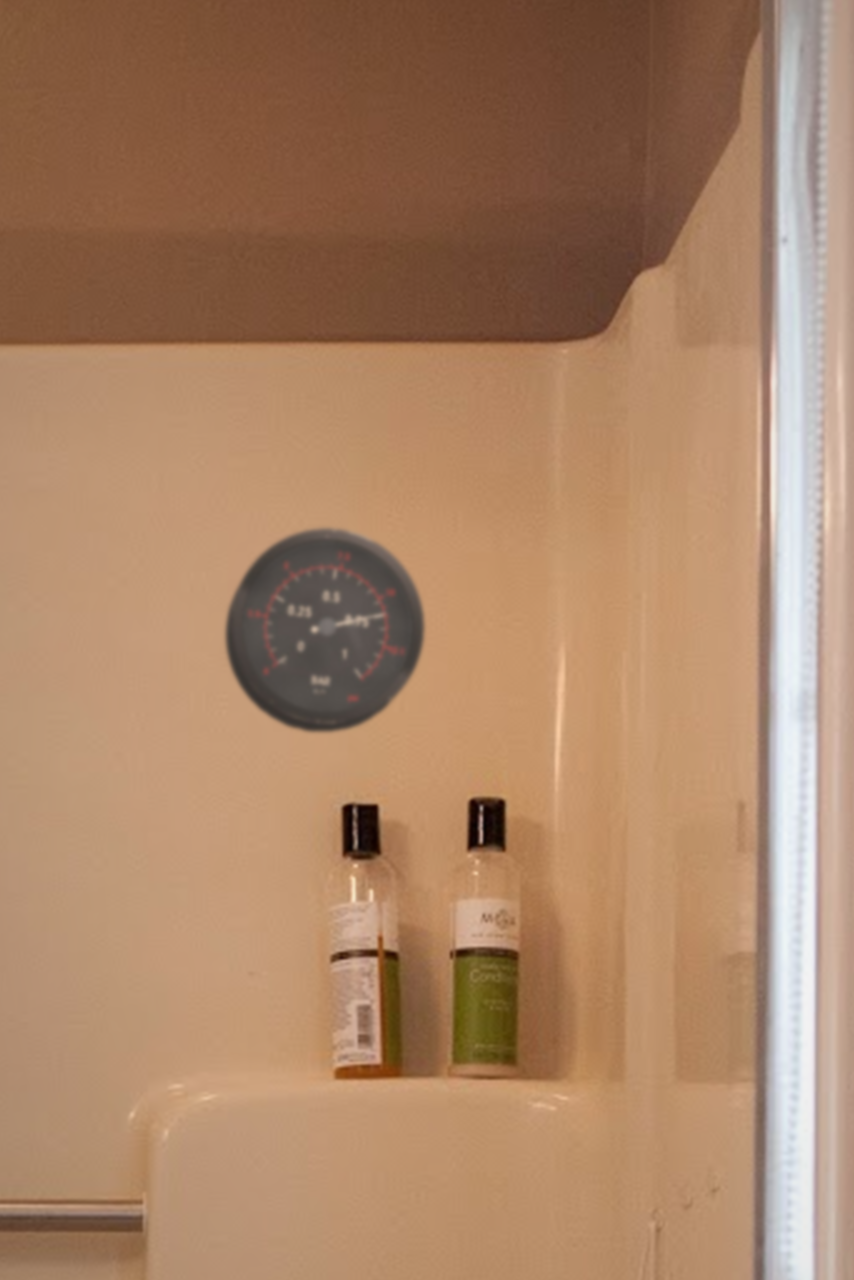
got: 0.75 bar
